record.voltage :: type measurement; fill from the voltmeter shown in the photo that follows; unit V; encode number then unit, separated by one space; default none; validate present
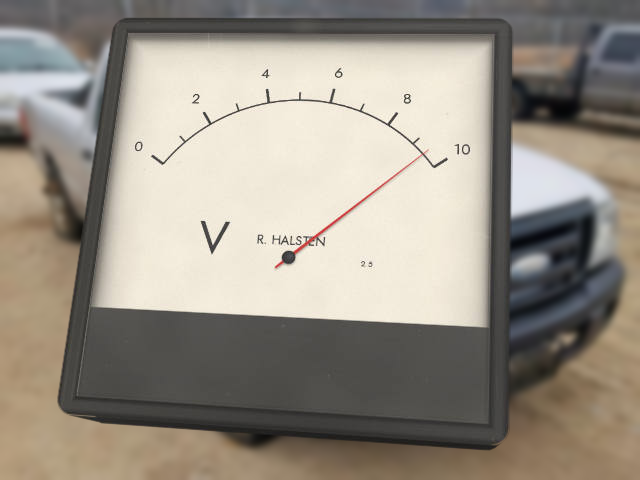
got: 9.5 V
